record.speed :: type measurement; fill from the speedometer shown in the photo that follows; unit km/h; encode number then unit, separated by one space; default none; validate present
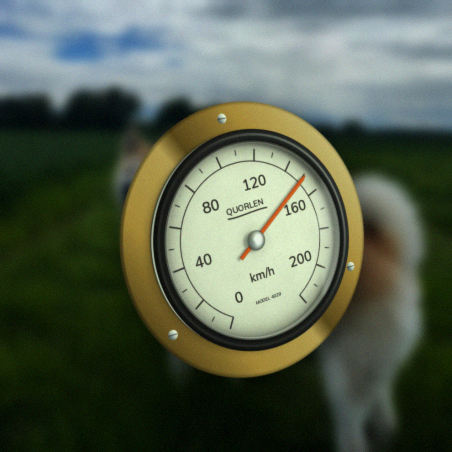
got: 150 km/h
